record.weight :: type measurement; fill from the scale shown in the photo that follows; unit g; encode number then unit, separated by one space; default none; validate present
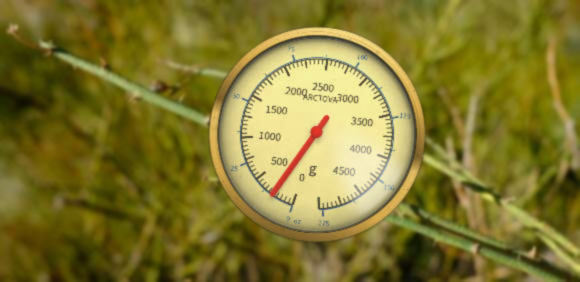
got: 250 g
